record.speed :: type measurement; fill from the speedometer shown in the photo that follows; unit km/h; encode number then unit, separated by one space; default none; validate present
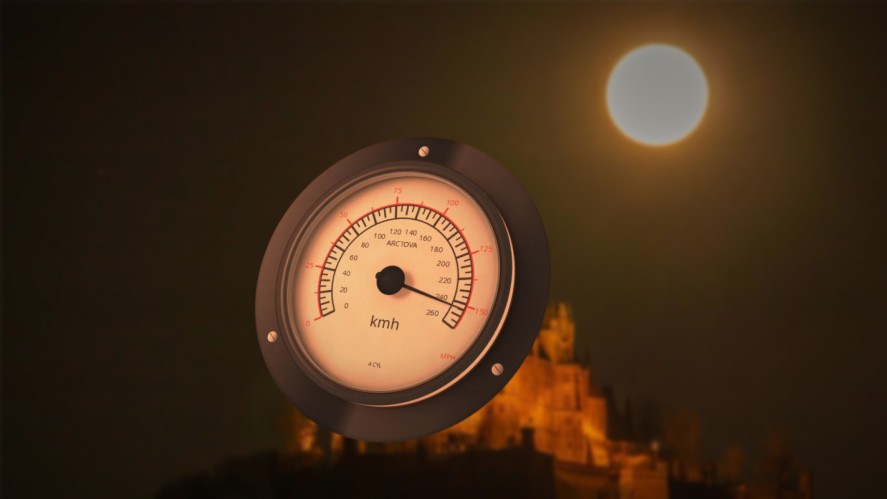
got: 245 km/h
